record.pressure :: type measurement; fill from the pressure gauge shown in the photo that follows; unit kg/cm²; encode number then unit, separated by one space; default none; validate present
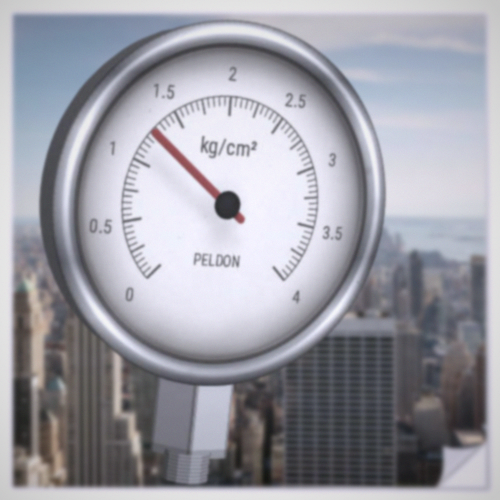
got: 1.25 kg/cm²
